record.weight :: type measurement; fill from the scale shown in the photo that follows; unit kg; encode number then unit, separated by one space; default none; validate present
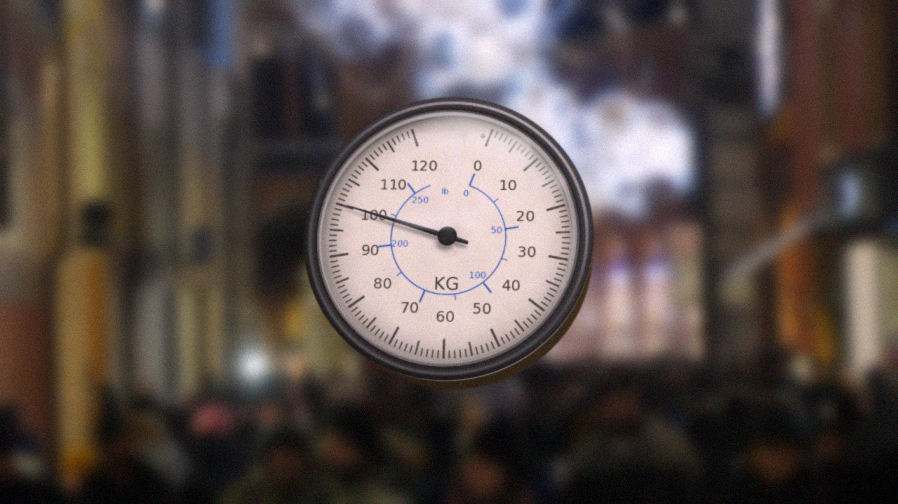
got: 100 kg
